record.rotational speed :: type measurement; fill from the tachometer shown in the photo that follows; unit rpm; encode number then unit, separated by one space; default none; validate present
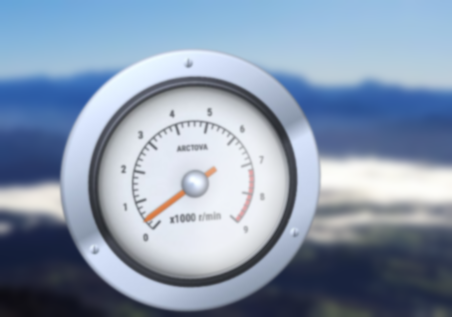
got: 400 rpm
